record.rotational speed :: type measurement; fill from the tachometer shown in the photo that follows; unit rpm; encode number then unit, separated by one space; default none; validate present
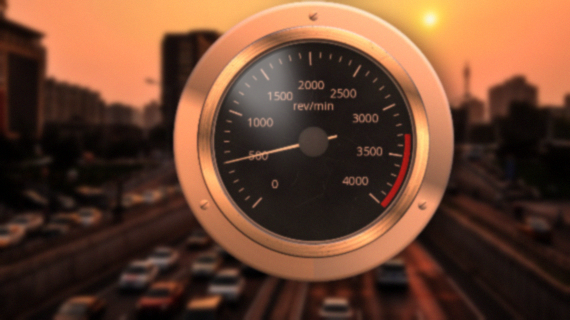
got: 500 rpm
